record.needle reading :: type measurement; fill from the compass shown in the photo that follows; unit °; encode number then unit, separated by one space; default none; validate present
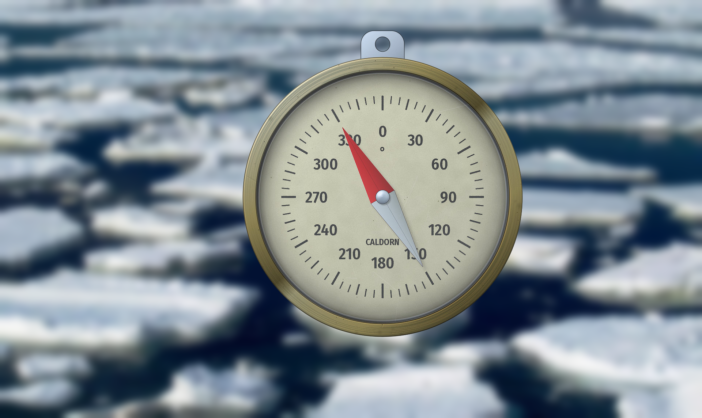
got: 330 °
